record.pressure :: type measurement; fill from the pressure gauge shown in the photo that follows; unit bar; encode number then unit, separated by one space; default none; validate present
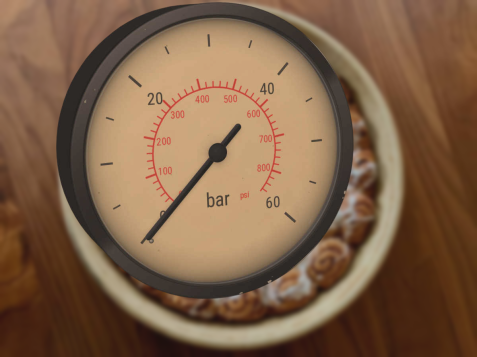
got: 0 bar
